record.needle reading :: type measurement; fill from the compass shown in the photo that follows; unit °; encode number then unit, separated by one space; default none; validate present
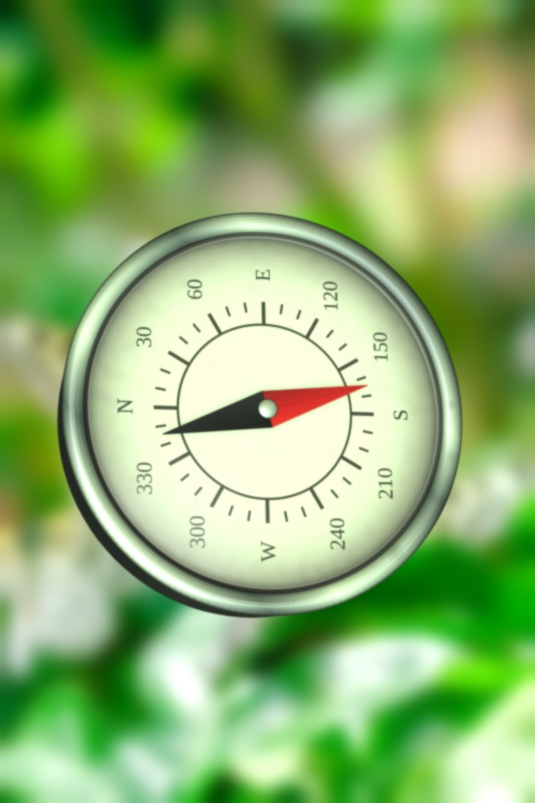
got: 165 °
